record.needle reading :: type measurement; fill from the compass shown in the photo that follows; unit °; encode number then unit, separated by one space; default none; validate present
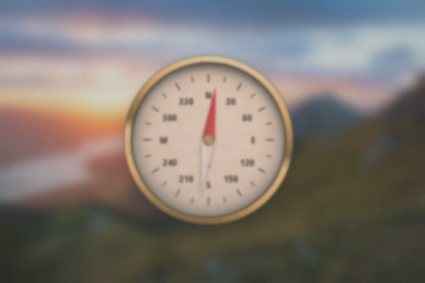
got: 7.5 °
